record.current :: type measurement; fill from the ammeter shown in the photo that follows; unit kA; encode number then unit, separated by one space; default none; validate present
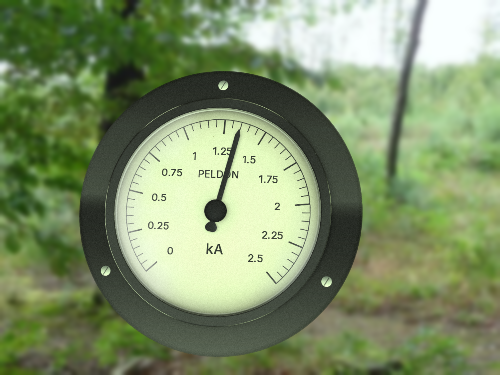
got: 1.35 kA
